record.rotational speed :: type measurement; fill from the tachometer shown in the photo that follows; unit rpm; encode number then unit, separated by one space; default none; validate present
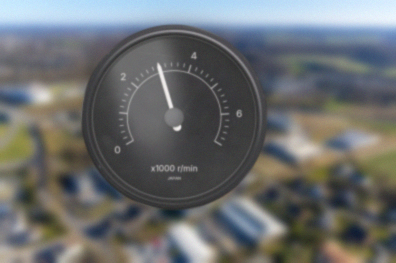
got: 3000 rpm
